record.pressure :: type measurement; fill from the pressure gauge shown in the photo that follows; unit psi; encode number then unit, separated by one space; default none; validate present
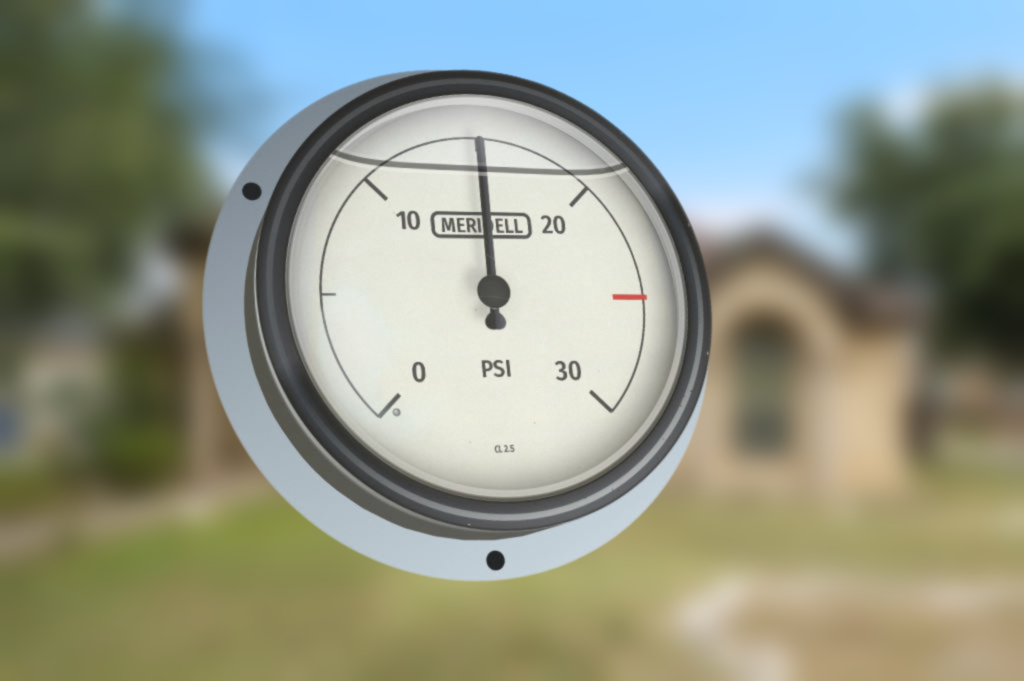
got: 15 psi
